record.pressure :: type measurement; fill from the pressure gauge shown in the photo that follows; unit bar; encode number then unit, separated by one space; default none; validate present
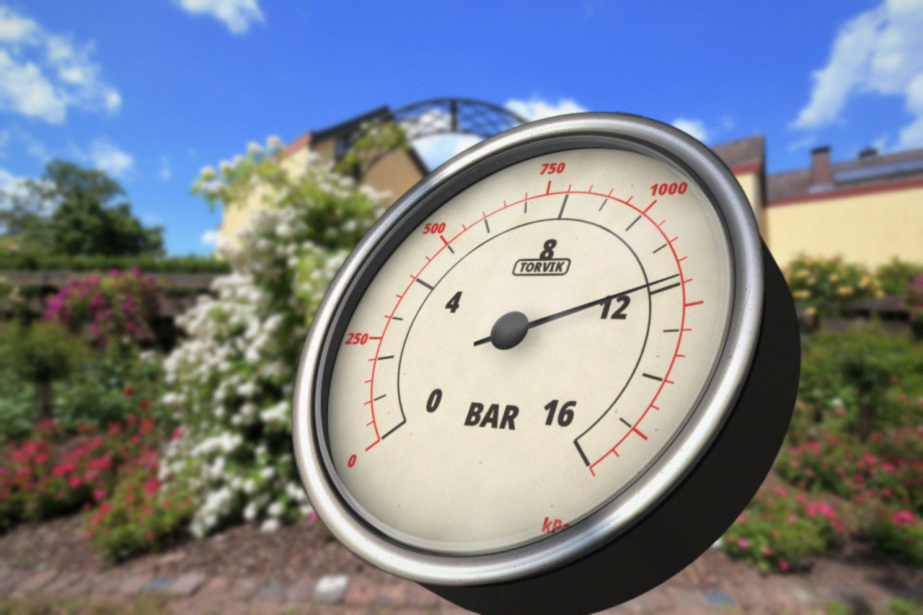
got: 12 bar
